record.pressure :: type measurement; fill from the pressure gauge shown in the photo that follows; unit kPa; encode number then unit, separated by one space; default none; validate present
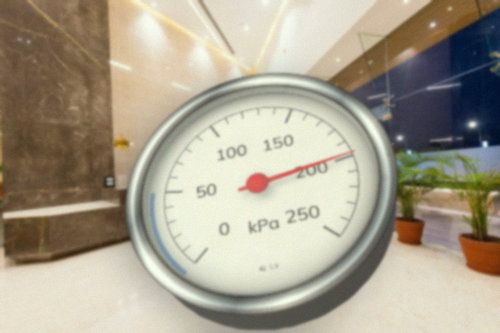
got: 200 kPa
